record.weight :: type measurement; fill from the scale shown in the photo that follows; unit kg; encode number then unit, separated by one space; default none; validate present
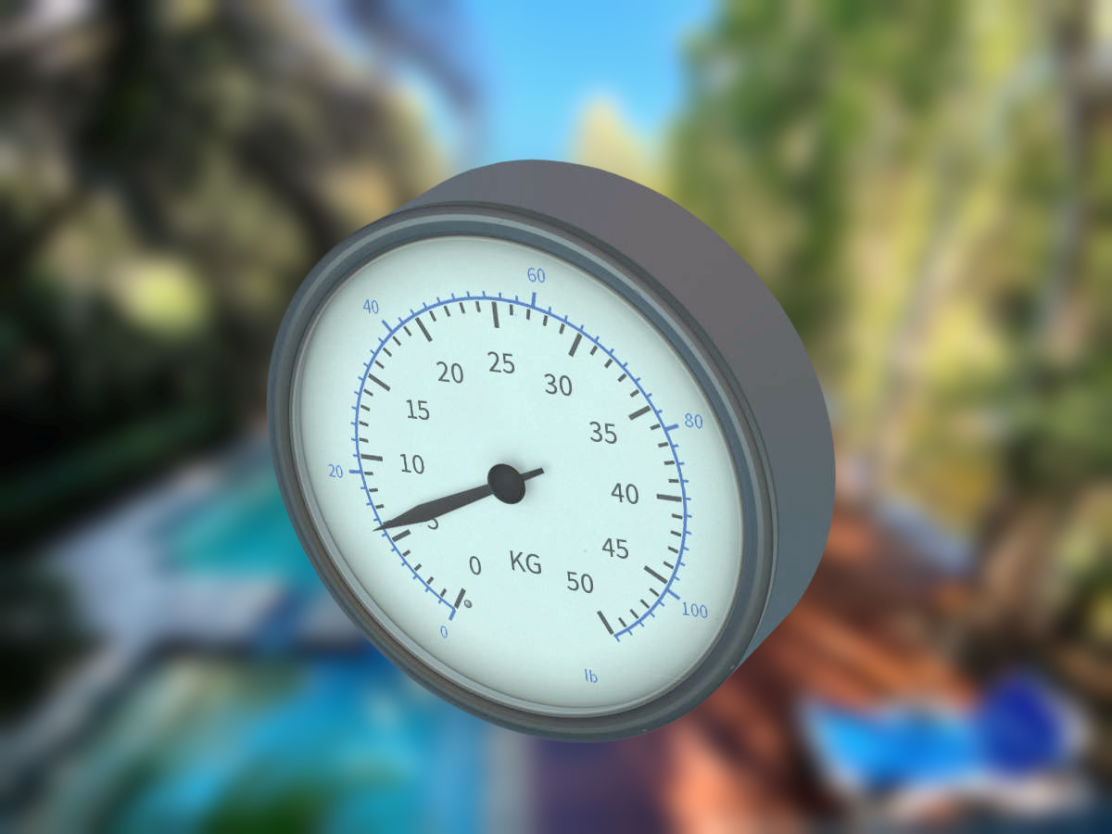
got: 6 kg
